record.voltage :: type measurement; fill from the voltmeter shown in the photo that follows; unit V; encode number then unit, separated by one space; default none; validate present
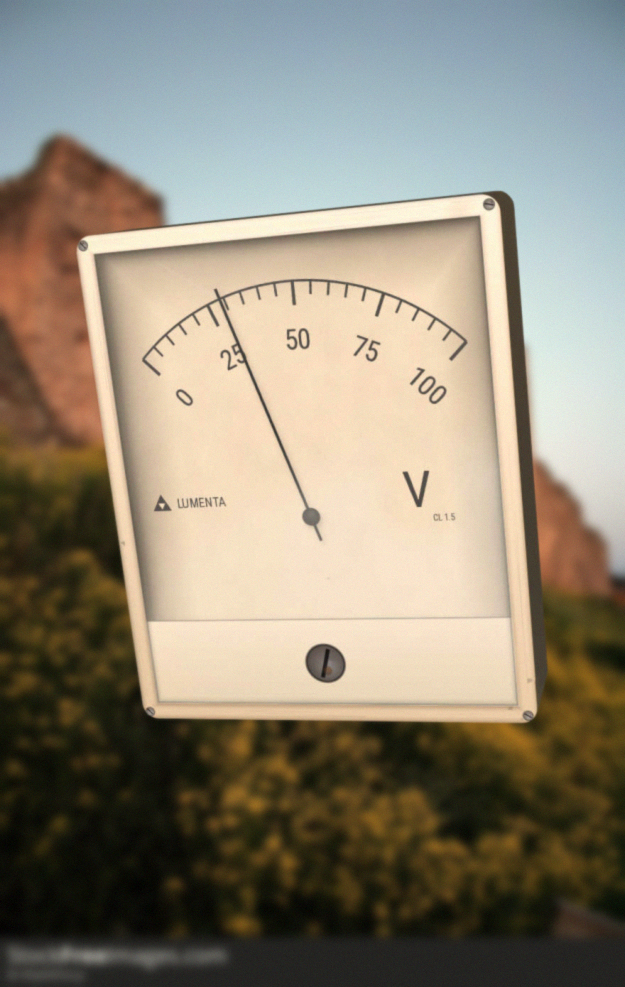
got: 30 V
